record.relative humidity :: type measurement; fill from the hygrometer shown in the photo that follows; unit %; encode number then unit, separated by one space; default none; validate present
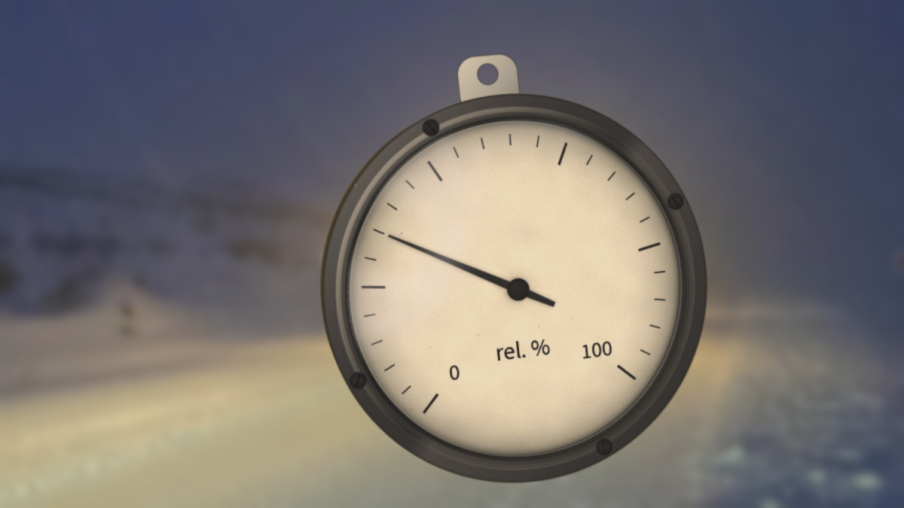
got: 28 %
